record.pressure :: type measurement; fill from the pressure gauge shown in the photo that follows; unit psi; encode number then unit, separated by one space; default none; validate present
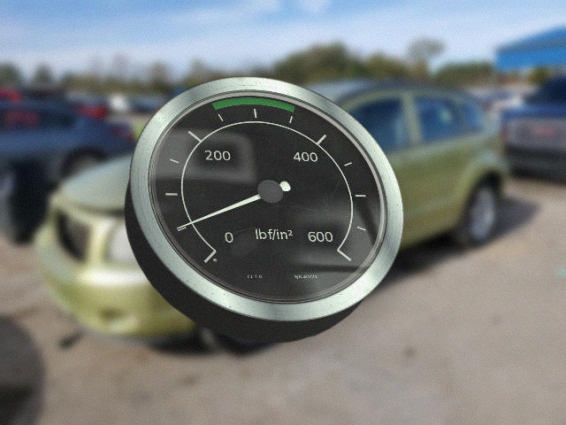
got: 50 psi
